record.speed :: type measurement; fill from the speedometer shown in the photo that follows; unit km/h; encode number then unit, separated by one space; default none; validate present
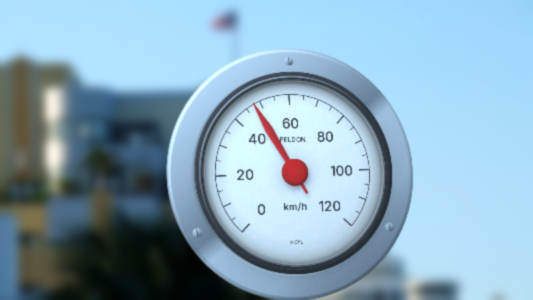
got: 47.5 km/h
